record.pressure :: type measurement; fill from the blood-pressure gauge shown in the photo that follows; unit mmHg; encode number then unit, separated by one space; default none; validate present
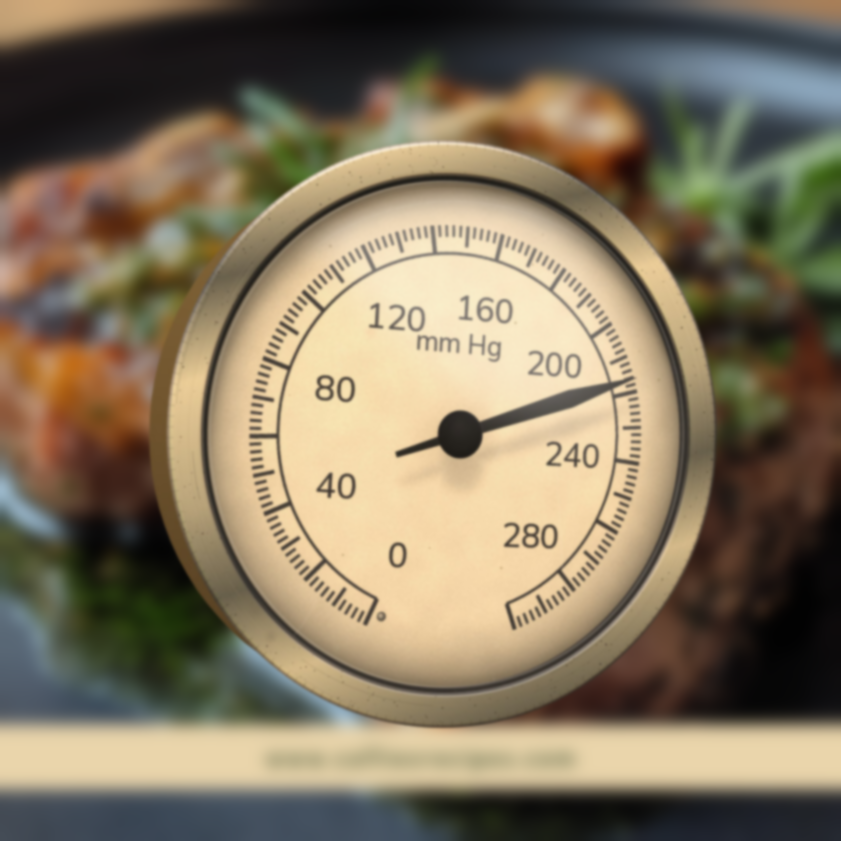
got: 216 mmHg
